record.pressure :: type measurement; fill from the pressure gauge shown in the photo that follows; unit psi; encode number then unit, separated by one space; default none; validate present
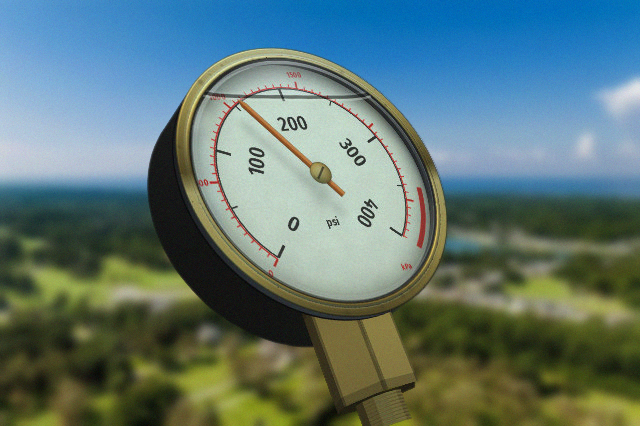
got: 150 psi
